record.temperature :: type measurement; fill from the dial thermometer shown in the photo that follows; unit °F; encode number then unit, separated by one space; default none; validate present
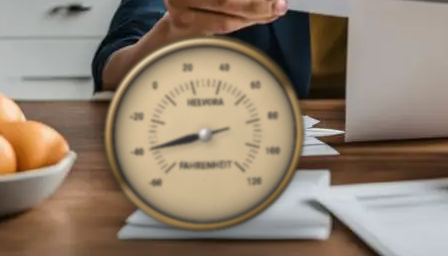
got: -40 °F
